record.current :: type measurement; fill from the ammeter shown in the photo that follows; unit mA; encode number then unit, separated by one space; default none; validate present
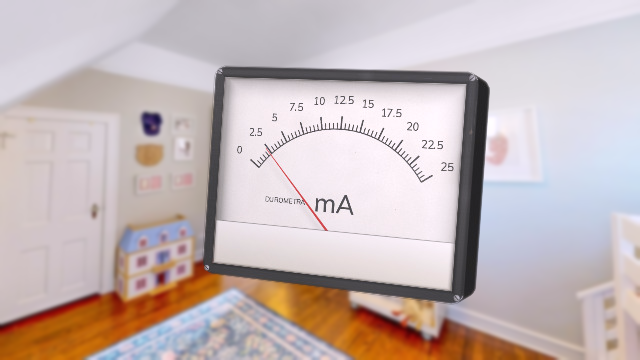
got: 2.5 mA
